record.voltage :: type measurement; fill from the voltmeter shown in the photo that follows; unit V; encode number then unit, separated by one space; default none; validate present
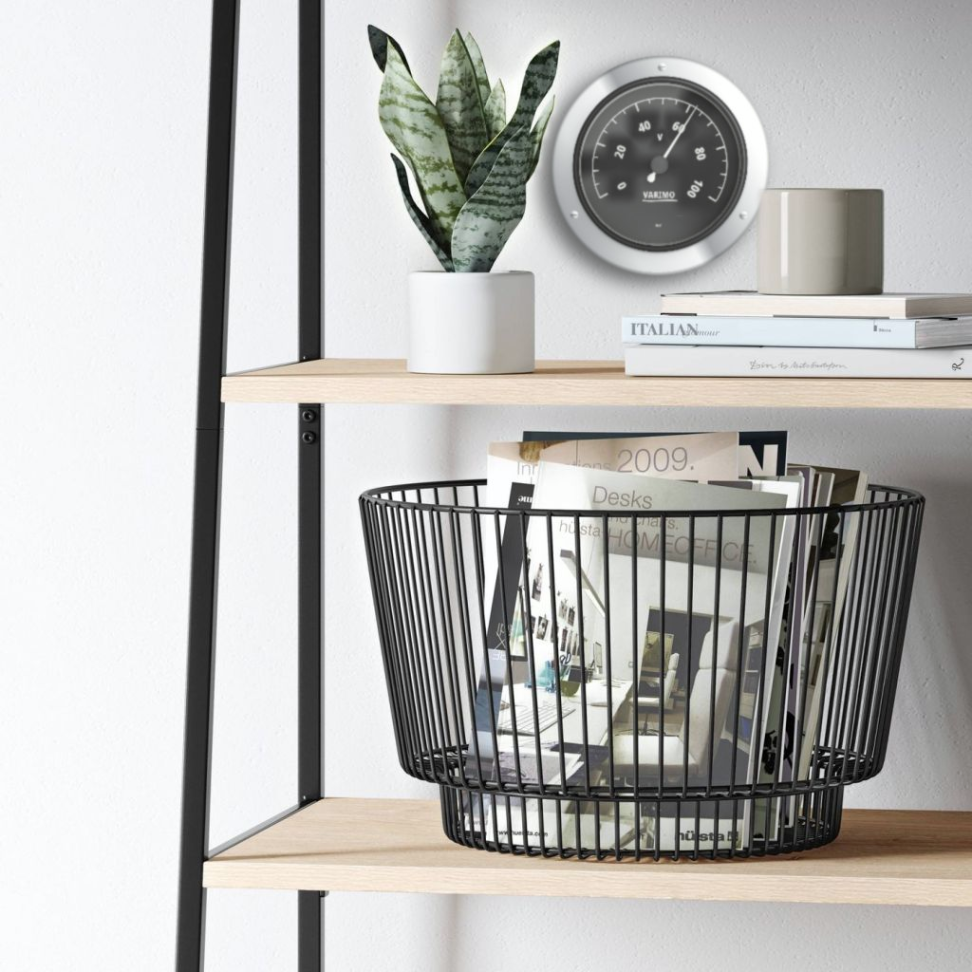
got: 62.5 V
